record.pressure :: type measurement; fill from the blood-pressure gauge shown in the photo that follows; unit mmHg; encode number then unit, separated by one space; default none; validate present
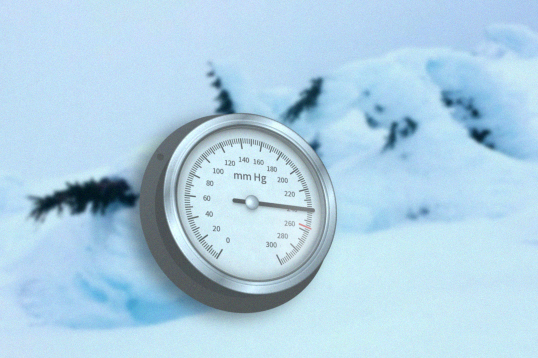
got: 240 mmHg
